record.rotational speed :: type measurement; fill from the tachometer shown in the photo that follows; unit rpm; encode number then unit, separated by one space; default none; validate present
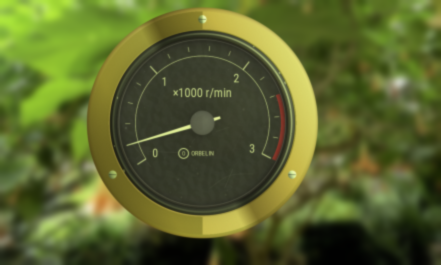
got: 200 rpm
